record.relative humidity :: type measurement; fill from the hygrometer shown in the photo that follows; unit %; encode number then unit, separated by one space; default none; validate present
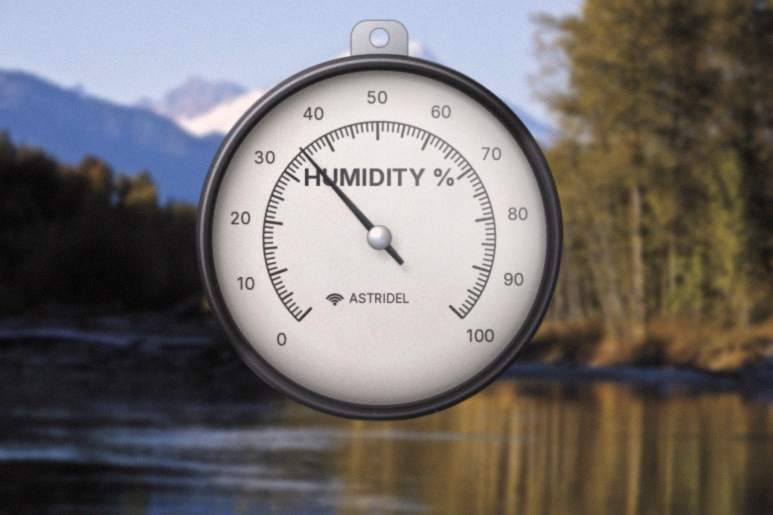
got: 35 %
